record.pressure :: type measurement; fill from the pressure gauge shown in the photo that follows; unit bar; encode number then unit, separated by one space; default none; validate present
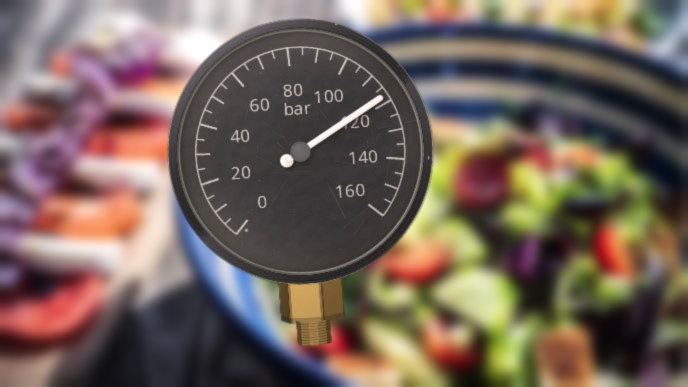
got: 117.5 bar
